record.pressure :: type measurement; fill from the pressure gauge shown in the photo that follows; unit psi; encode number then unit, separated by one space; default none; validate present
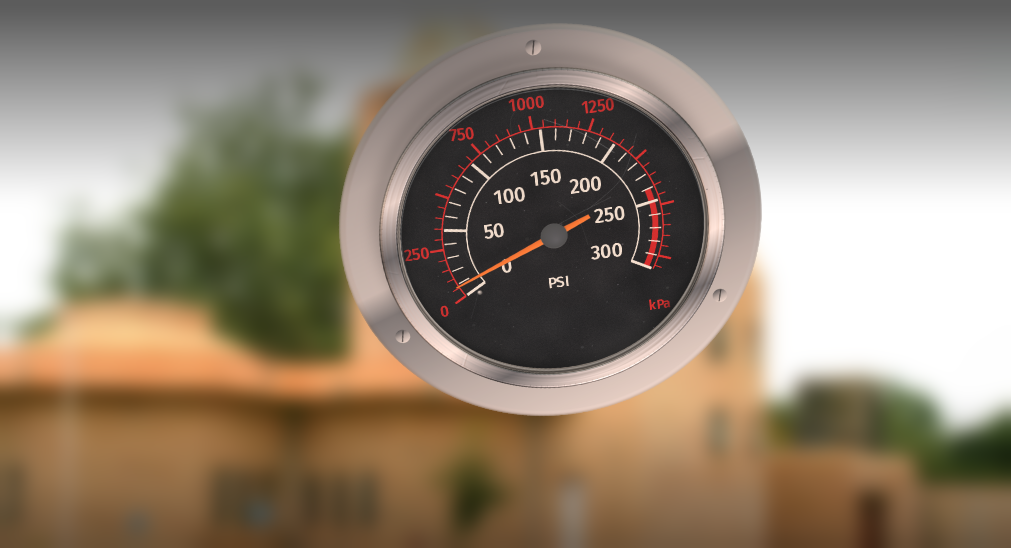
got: 10 psi
